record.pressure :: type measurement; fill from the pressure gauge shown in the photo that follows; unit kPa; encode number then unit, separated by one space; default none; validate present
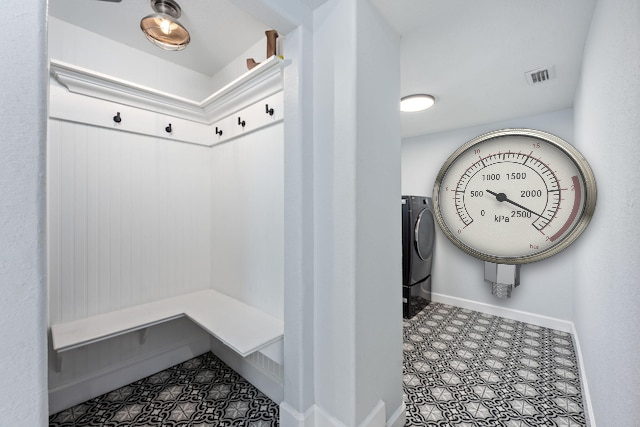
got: 2350 kPa
